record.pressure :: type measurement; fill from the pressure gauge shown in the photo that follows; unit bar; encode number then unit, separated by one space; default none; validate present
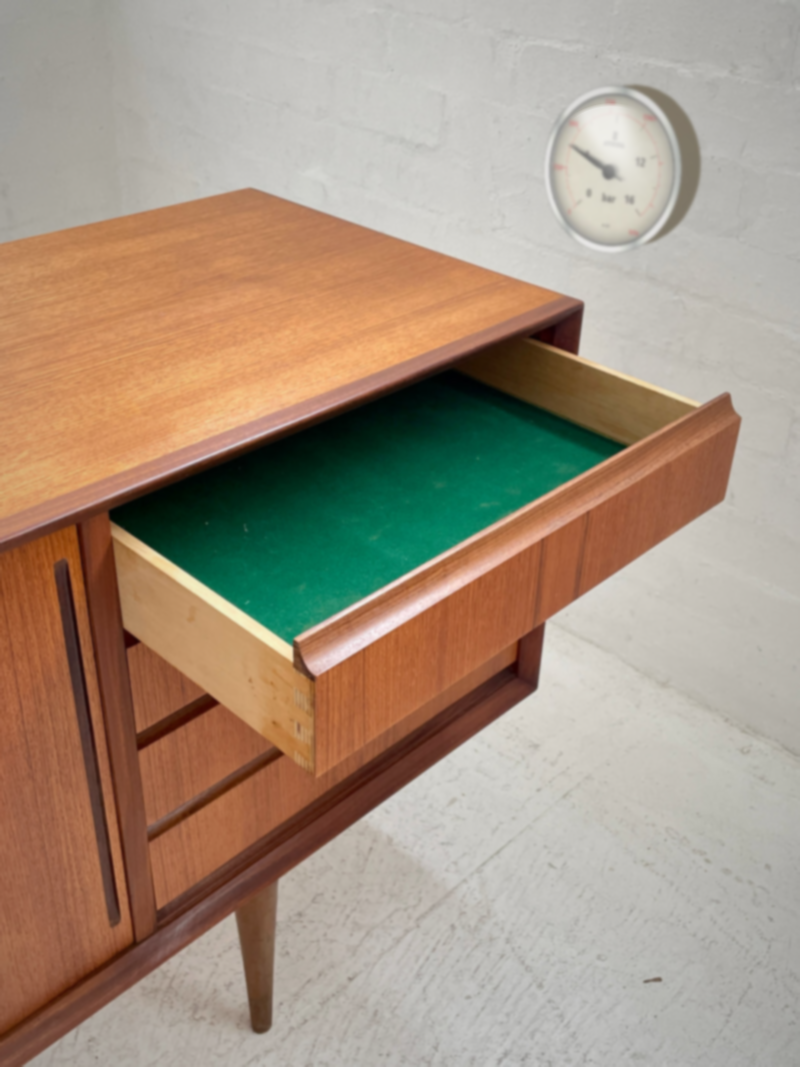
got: 4 bar
